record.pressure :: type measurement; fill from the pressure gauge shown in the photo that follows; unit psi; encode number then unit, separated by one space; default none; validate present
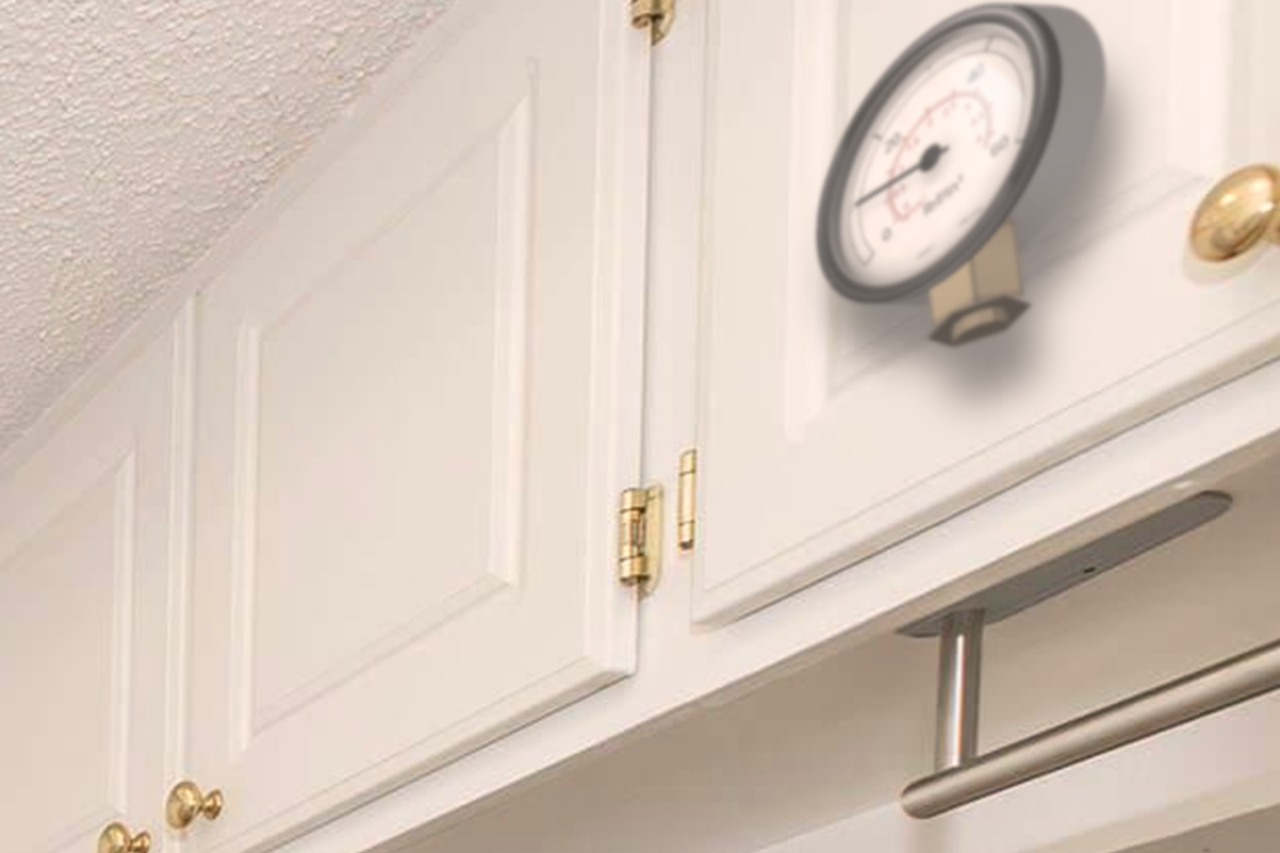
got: 10 psi
